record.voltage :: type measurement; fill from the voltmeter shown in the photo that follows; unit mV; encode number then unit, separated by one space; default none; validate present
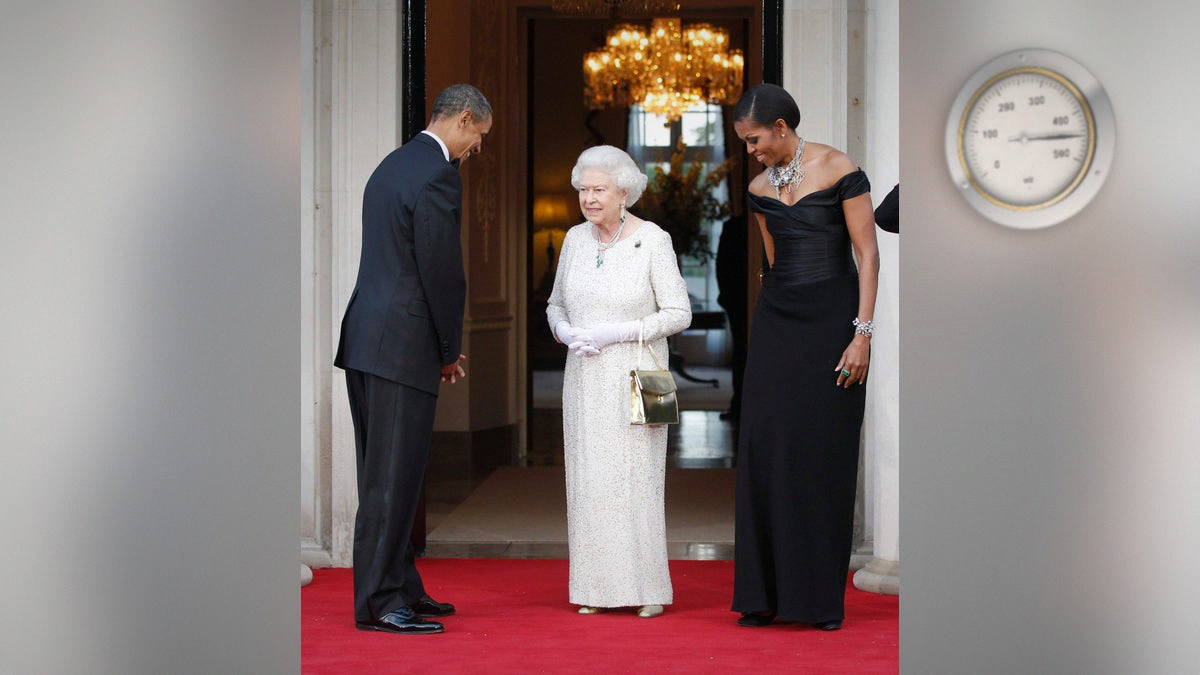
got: 450 mV
